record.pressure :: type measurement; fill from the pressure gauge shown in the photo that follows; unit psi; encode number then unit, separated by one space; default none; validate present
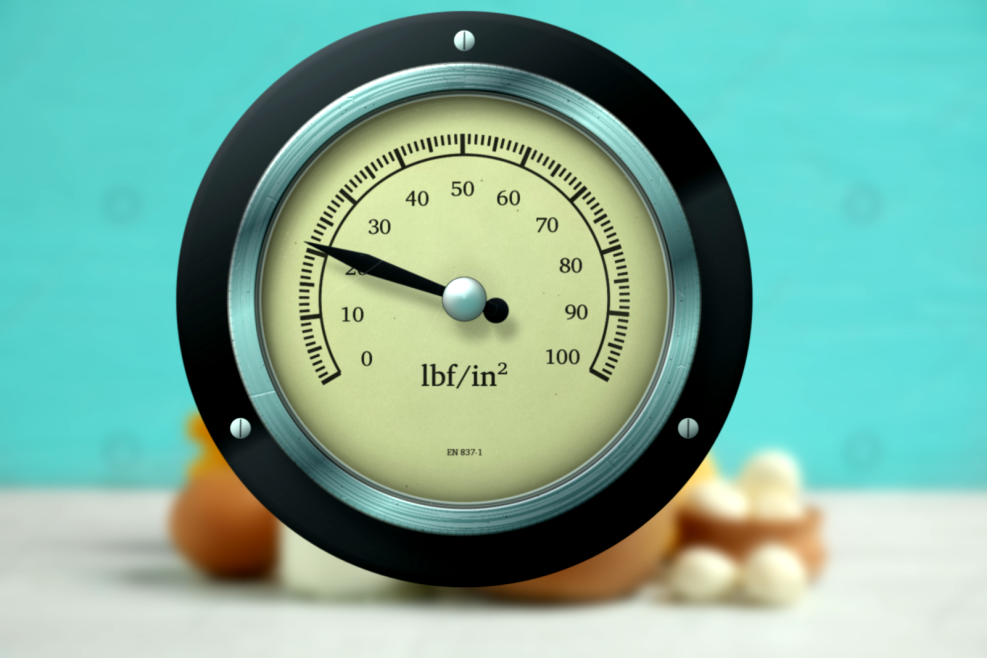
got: 21 psi
